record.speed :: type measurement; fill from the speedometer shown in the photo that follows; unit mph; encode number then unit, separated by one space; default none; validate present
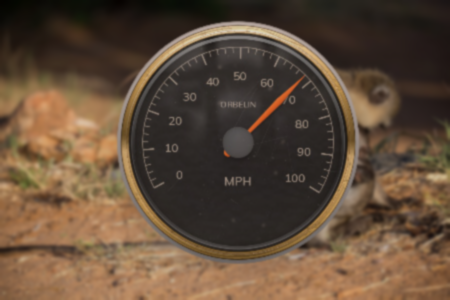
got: 68 mph
